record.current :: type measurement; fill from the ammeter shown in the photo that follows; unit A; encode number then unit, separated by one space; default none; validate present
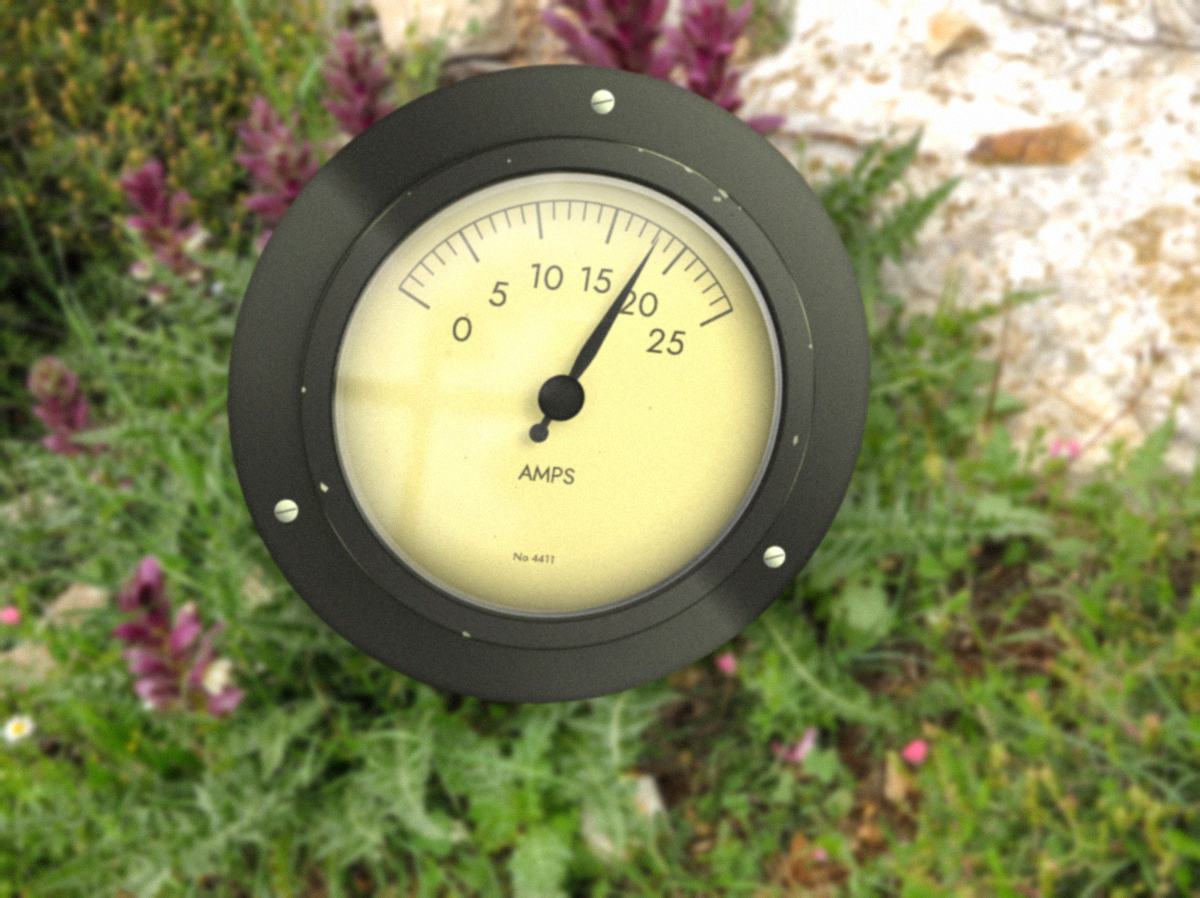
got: 18 A
